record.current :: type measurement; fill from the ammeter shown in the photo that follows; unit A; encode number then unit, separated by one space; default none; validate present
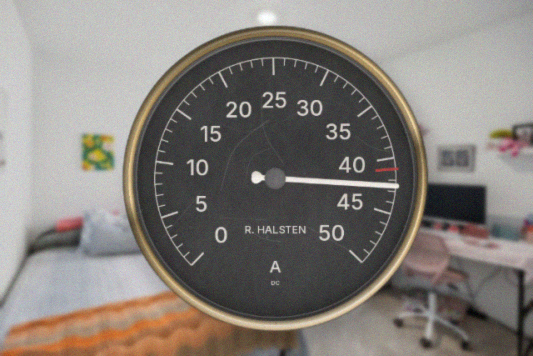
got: 42.5 A
